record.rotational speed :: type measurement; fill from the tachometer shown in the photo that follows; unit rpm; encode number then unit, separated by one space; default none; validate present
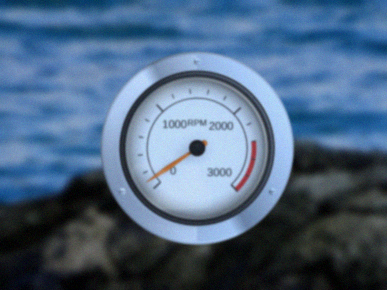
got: 100 rpm
